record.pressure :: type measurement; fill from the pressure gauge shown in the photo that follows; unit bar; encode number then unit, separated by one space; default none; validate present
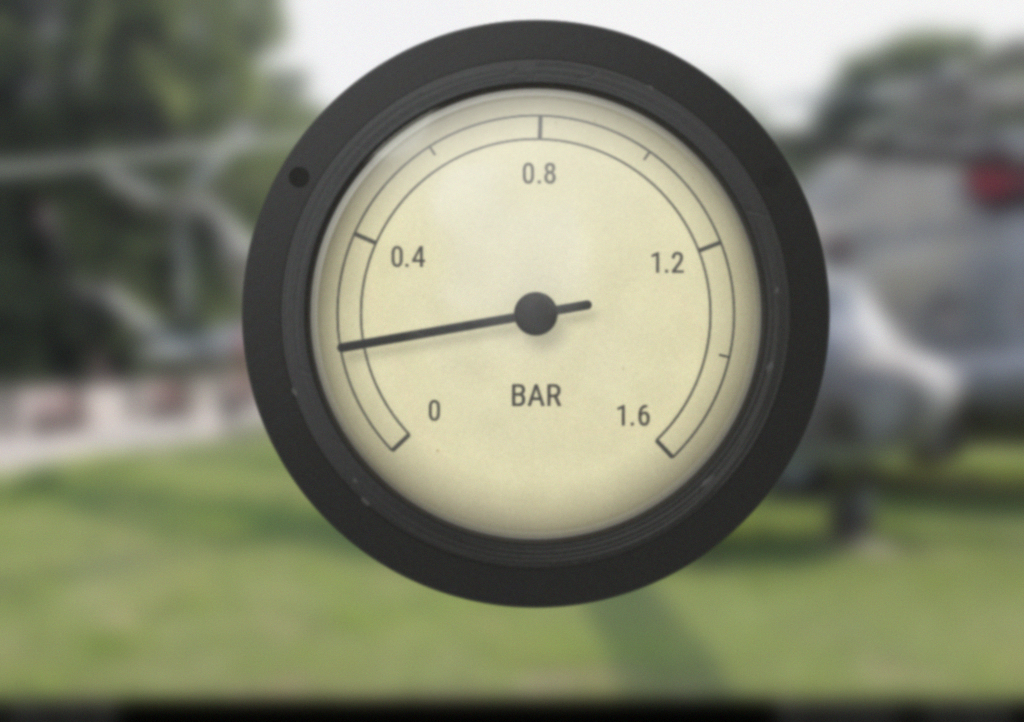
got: 0.2 bar
